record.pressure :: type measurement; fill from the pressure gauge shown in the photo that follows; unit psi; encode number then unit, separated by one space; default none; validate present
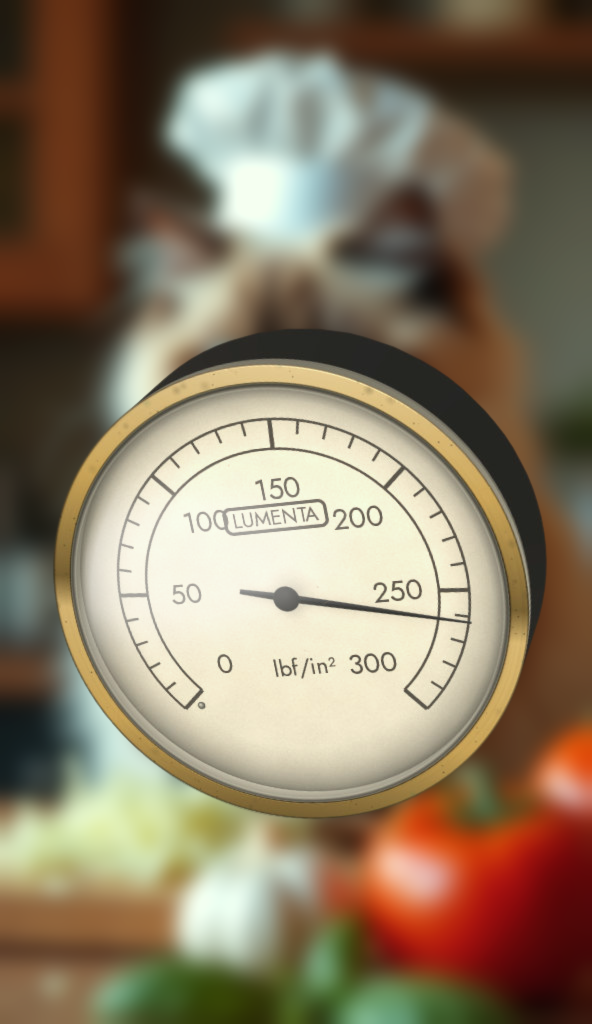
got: 260 psi
